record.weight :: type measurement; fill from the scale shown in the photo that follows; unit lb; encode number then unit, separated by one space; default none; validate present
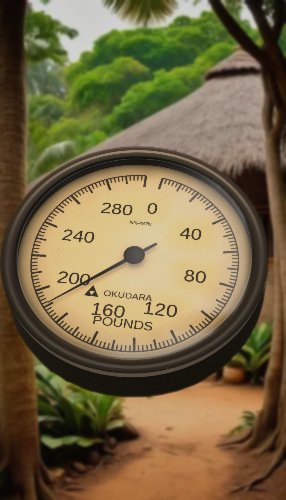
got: 190 lb
